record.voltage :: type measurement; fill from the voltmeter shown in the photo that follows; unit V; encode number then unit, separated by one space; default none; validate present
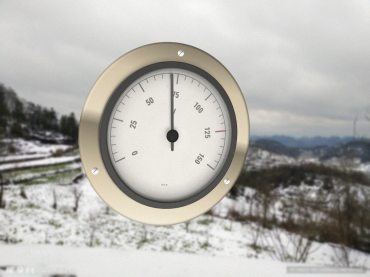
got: 70 V
